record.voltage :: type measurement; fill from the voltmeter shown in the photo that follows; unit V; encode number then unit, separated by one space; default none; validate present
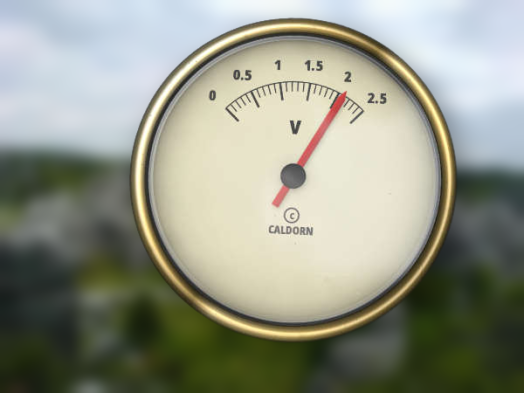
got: 2.1 V
